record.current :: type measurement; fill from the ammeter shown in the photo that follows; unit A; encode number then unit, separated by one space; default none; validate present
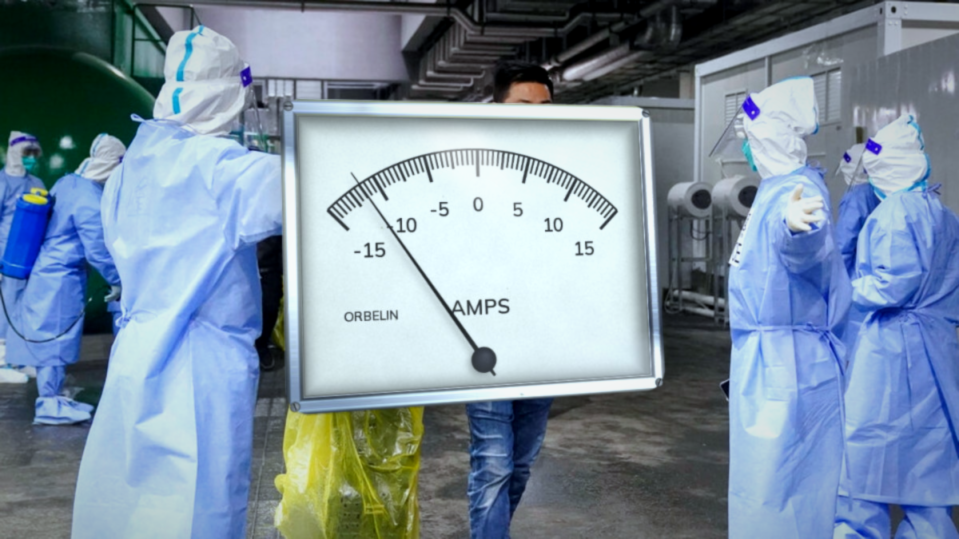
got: -11.5 A
